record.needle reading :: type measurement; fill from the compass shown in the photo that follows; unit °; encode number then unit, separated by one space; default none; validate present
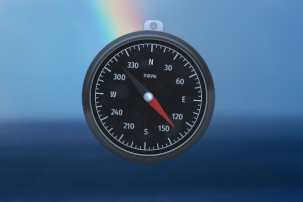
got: 135 °
